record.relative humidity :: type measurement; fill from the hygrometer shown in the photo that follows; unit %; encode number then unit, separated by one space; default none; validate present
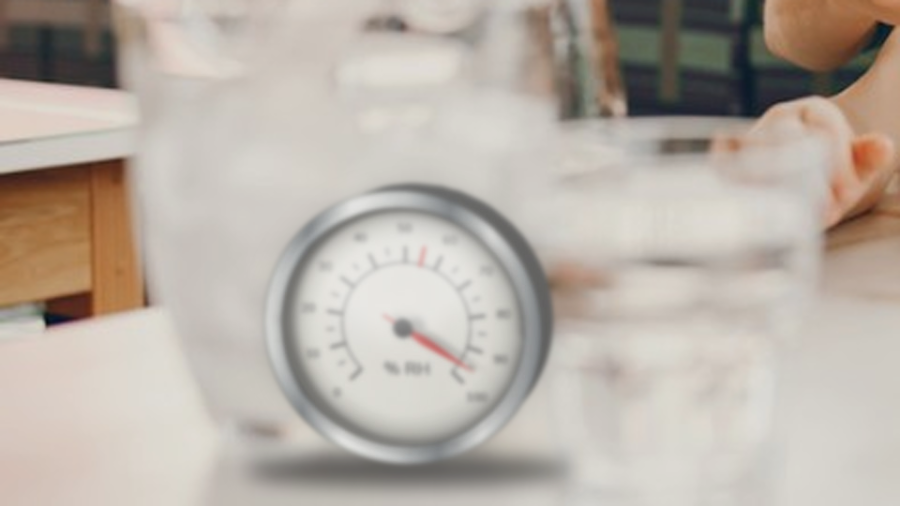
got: 95 %
